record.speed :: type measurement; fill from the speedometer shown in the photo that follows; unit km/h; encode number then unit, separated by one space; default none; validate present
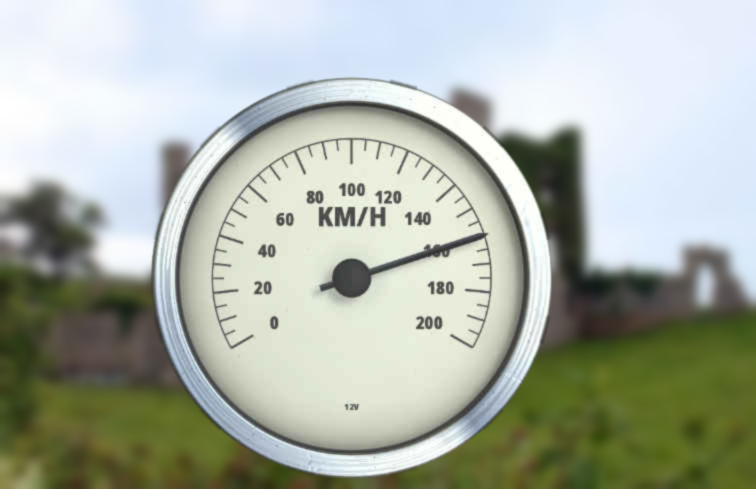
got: 160 km/h
